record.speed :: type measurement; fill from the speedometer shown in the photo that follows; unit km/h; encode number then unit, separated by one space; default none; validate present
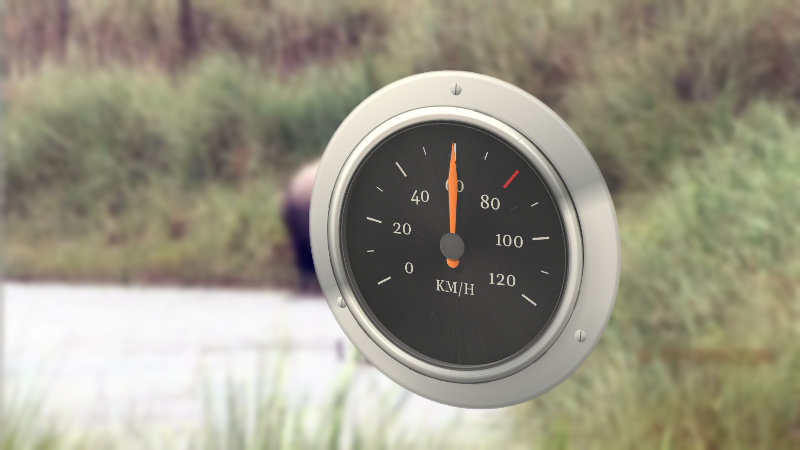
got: 60 km/h
